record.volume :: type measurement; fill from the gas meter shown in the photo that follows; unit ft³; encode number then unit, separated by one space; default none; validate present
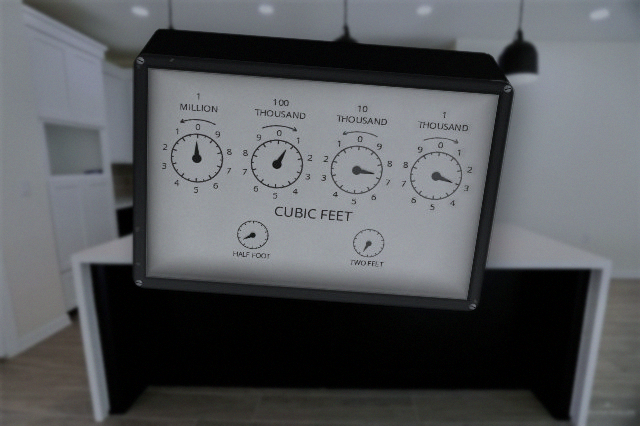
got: 7300 ft³
